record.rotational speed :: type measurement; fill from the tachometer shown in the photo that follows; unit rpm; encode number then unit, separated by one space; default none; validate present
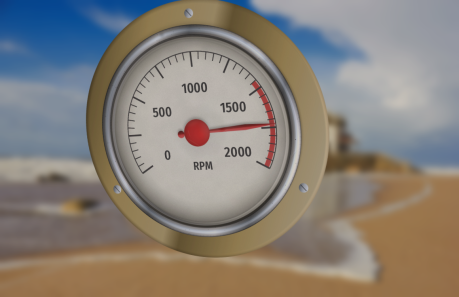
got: 1725 rpm
